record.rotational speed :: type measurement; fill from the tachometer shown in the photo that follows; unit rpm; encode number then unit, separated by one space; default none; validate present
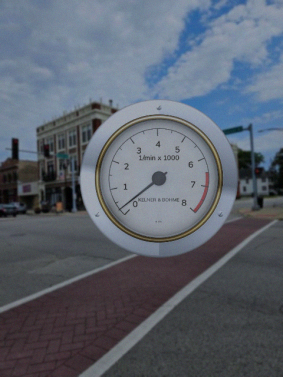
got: 250 rpm
